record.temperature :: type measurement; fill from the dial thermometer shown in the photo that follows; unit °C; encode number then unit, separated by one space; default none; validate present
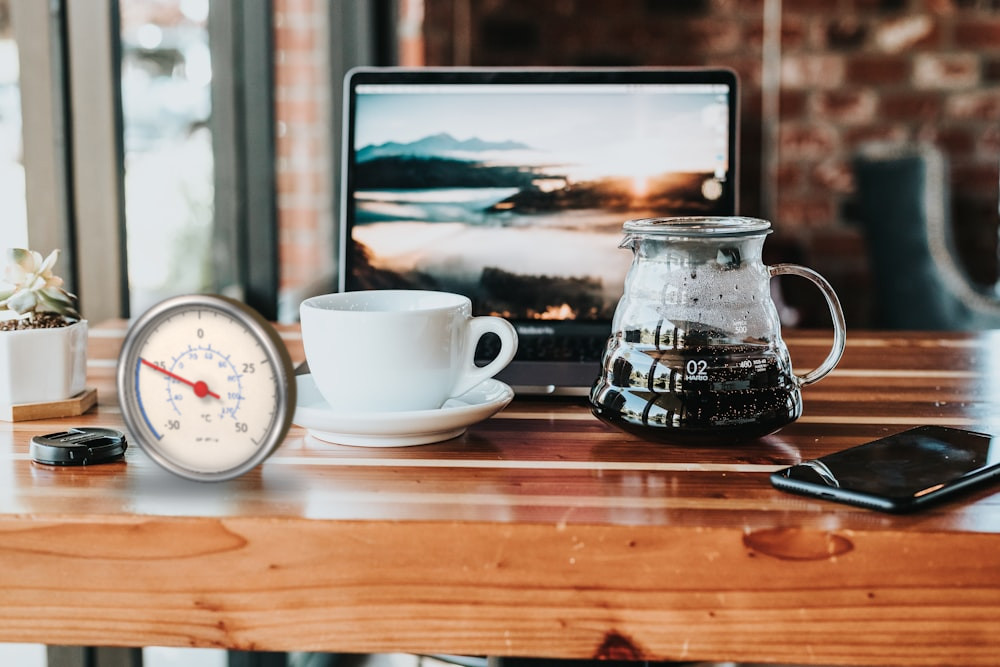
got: -25 °C
